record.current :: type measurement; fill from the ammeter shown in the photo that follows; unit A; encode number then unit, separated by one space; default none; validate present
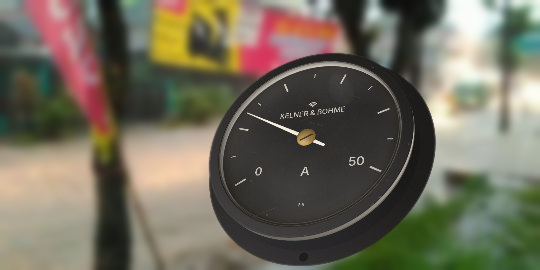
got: 12.5 A
